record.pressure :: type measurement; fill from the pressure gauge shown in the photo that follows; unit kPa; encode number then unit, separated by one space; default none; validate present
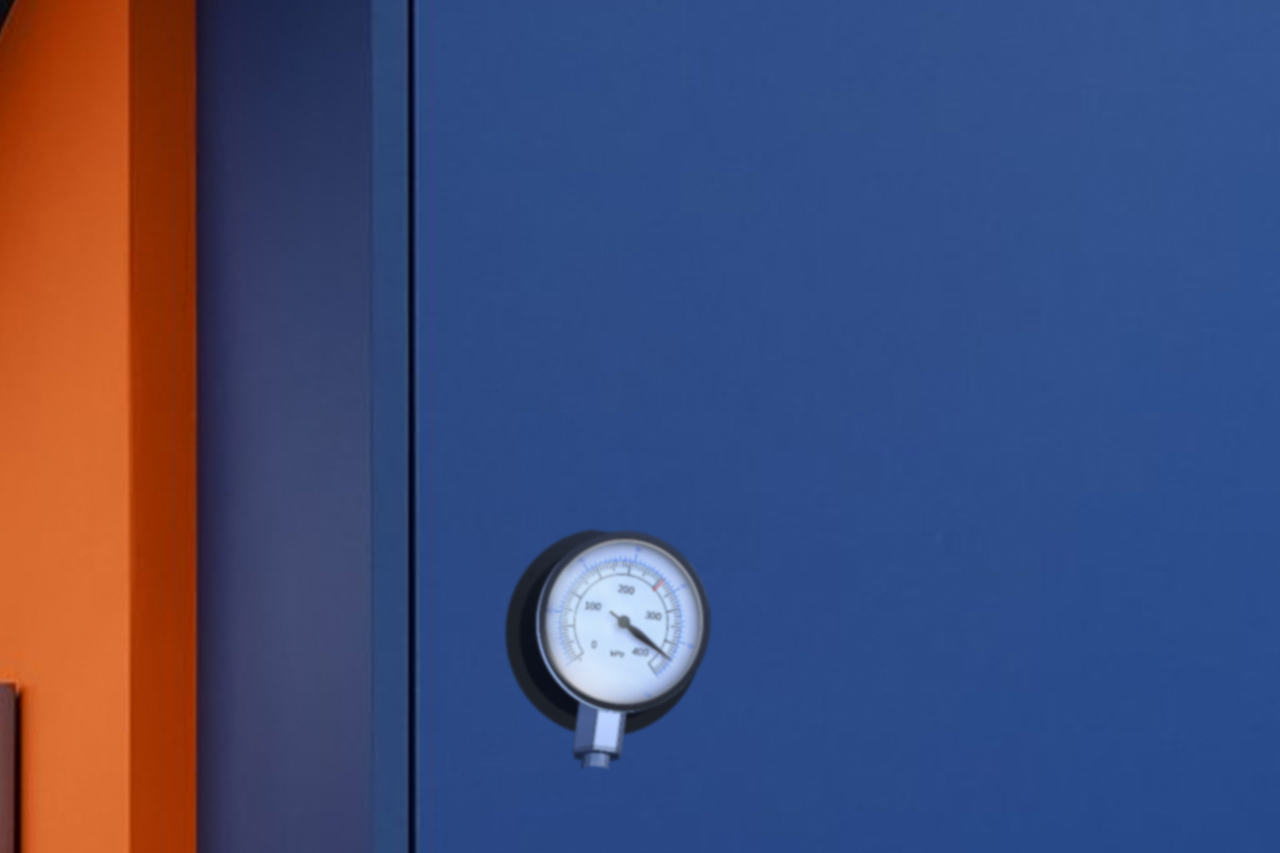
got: 375 kPa
